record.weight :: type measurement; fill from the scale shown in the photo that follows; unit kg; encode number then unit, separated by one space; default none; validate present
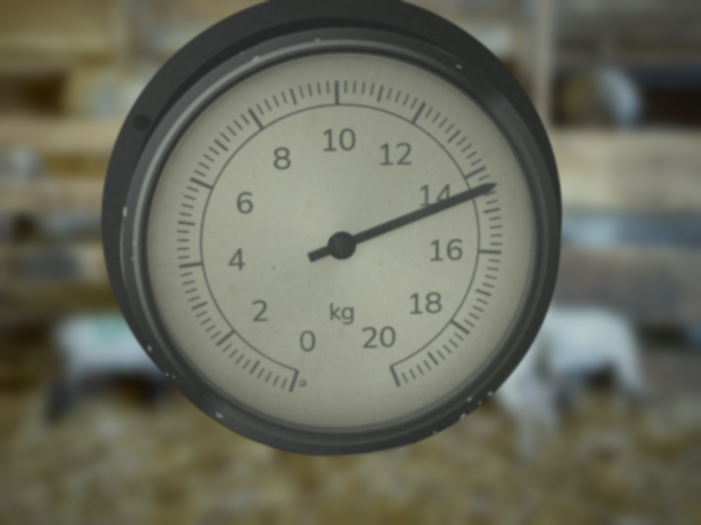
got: 14.4 kg
